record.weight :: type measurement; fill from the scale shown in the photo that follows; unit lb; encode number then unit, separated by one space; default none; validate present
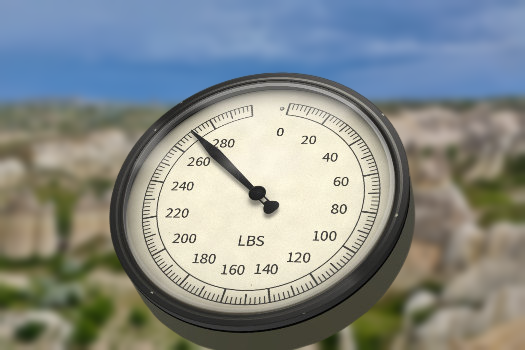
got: 270 lb
